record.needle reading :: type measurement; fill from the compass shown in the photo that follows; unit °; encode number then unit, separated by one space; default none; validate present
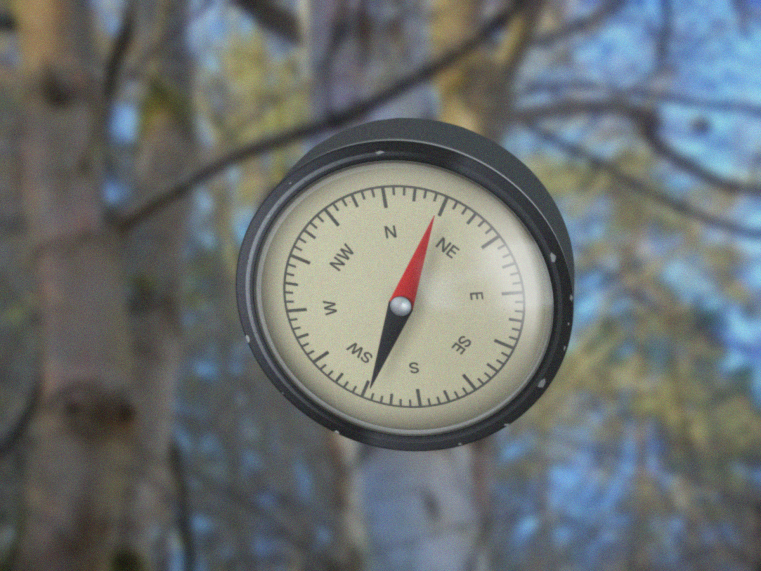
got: 27.5 °
